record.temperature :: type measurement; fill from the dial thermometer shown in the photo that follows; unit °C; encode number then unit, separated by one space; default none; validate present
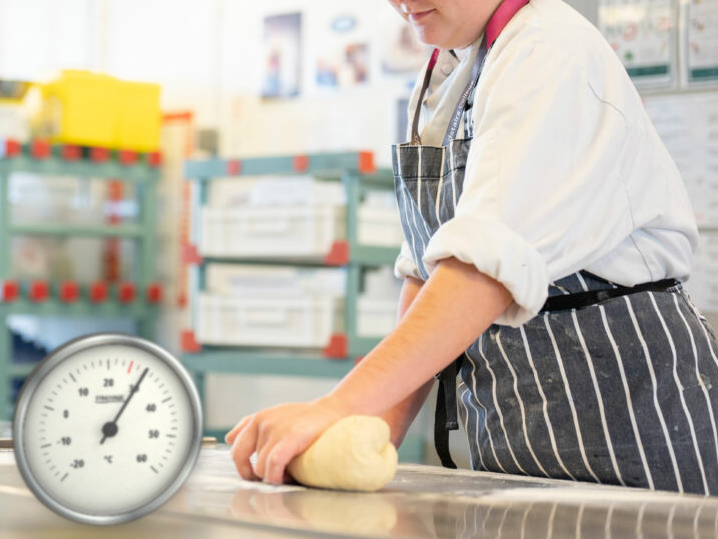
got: 30 °C
